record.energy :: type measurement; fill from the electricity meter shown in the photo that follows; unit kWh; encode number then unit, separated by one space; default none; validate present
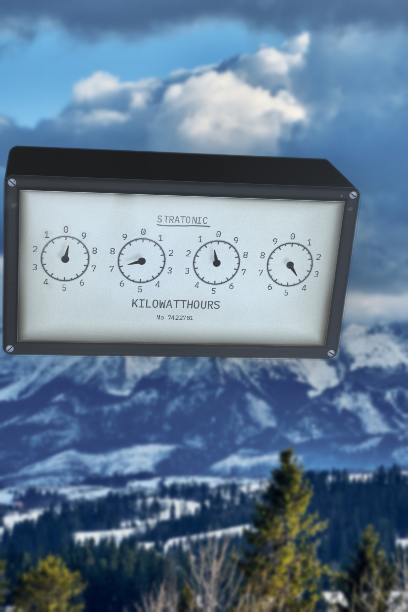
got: 9704 kWh
